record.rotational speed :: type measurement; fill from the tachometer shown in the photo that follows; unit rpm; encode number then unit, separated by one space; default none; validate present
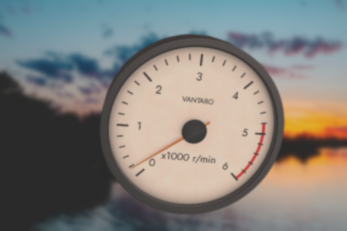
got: 200 rpm
